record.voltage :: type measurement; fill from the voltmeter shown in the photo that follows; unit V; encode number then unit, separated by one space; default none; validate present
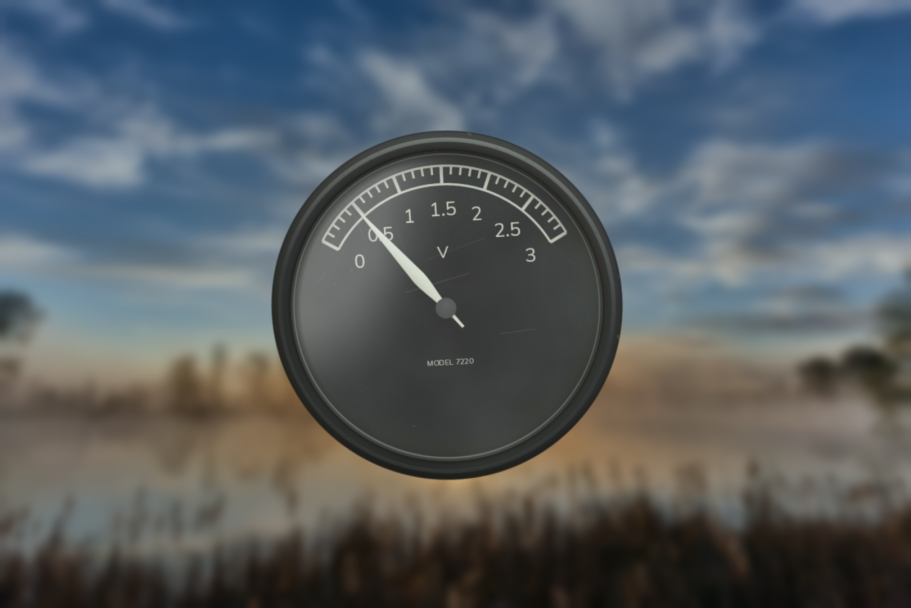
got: 0.5 V
